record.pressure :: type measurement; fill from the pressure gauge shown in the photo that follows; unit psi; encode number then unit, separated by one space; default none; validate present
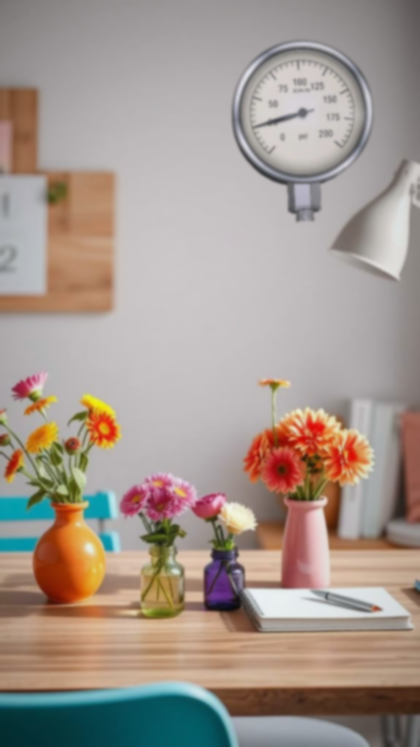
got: 25 psi
